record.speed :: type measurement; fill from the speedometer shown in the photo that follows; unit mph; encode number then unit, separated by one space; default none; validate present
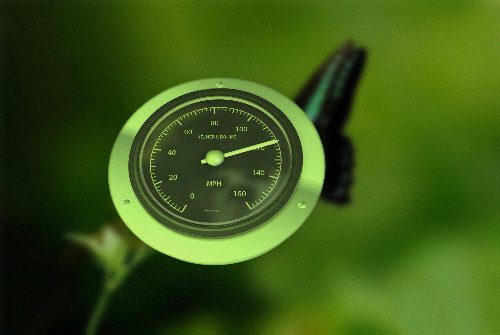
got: 120 mph
